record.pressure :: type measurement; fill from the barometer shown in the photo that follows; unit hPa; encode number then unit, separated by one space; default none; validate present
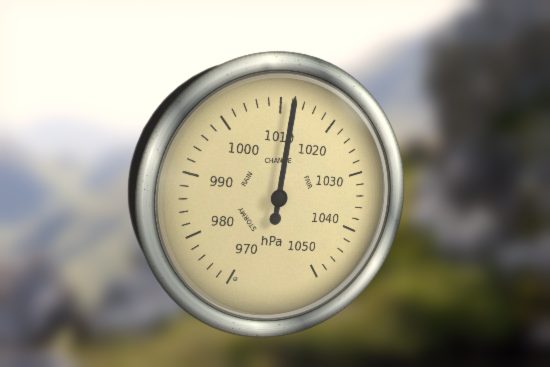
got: 1012 hPa
